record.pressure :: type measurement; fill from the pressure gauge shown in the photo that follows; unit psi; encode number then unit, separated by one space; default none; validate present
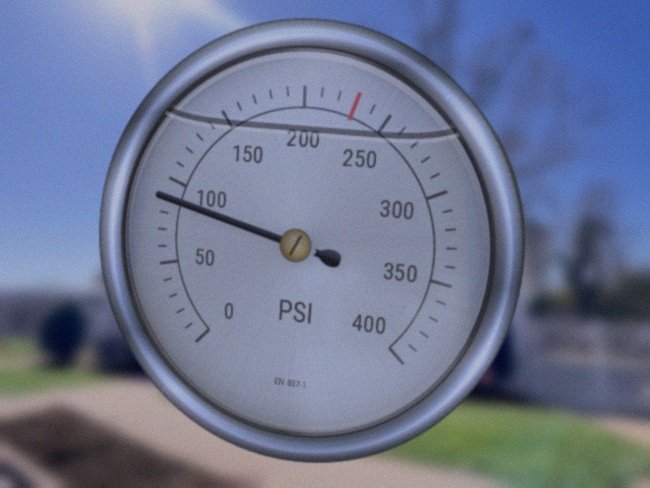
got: 90 psi
